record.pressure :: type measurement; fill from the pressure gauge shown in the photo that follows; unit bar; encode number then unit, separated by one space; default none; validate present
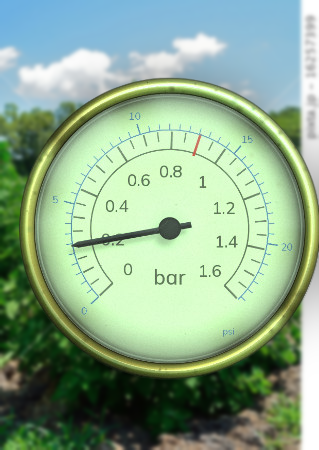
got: 0.2 bar
